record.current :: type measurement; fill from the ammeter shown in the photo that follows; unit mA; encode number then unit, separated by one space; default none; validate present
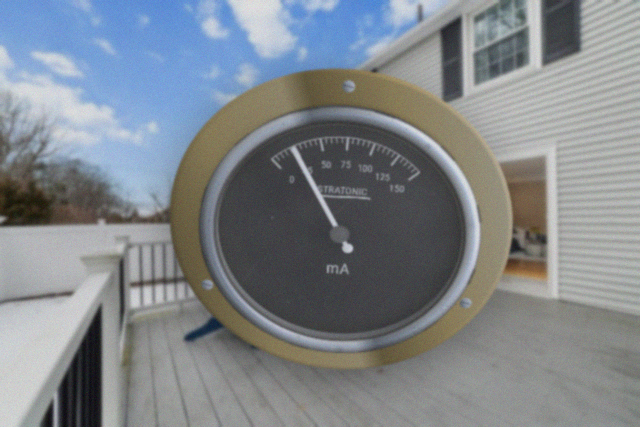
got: 25 mA
